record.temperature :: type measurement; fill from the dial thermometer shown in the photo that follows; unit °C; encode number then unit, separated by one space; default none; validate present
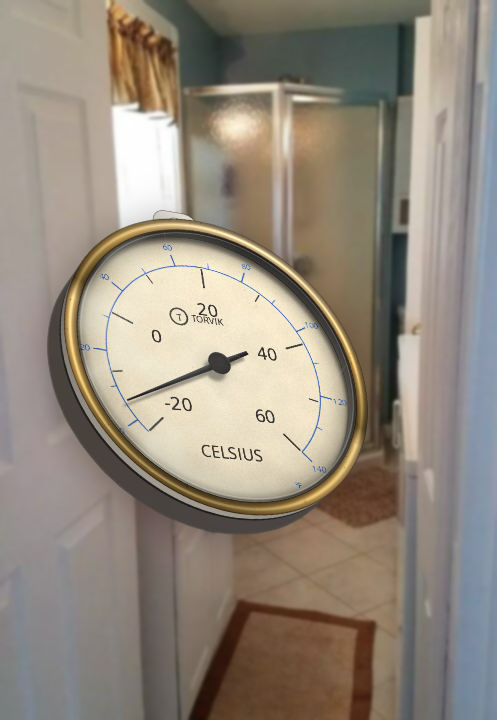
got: -15 °C
